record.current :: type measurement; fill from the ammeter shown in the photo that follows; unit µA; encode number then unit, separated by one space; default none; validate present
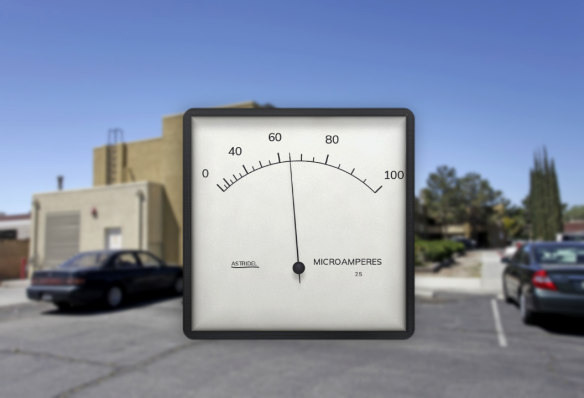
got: 65 µA
